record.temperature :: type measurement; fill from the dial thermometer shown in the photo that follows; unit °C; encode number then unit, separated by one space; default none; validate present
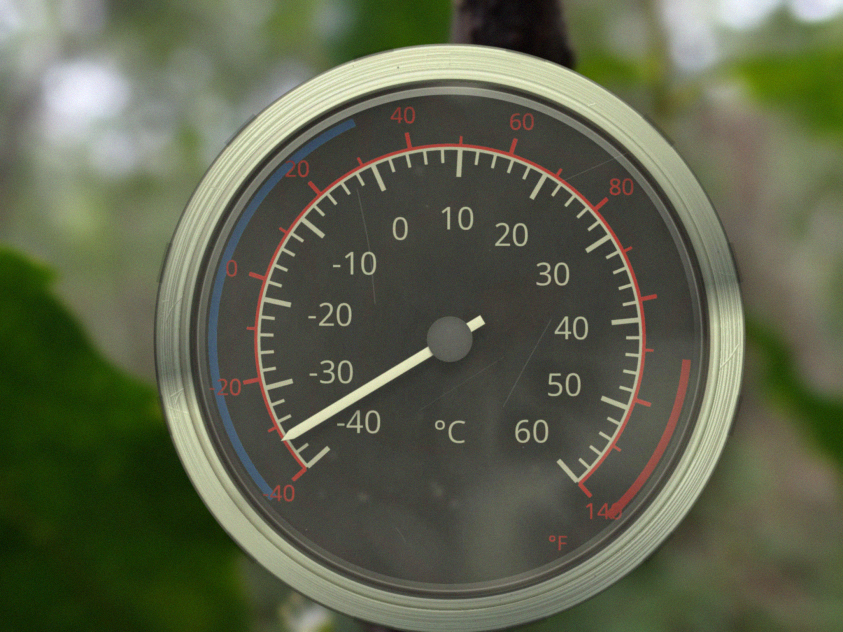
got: -36 °C
